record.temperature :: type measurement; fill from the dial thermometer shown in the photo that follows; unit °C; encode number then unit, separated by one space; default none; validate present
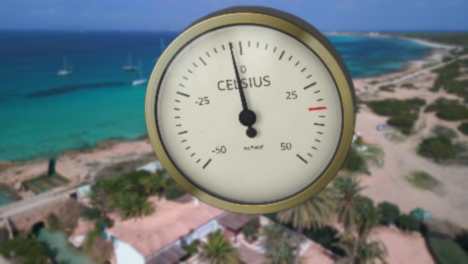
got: -2.5 °C
